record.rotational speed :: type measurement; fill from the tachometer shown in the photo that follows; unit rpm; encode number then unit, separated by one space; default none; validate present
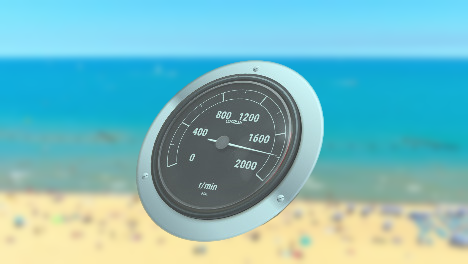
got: 1800 rpm
